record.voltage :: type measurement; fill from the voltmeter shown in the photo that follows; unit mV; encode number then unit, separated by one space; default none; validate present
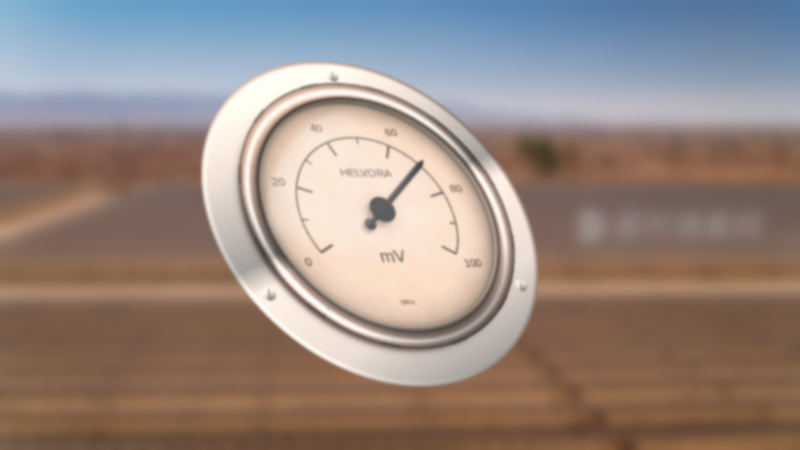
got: 70 mV
